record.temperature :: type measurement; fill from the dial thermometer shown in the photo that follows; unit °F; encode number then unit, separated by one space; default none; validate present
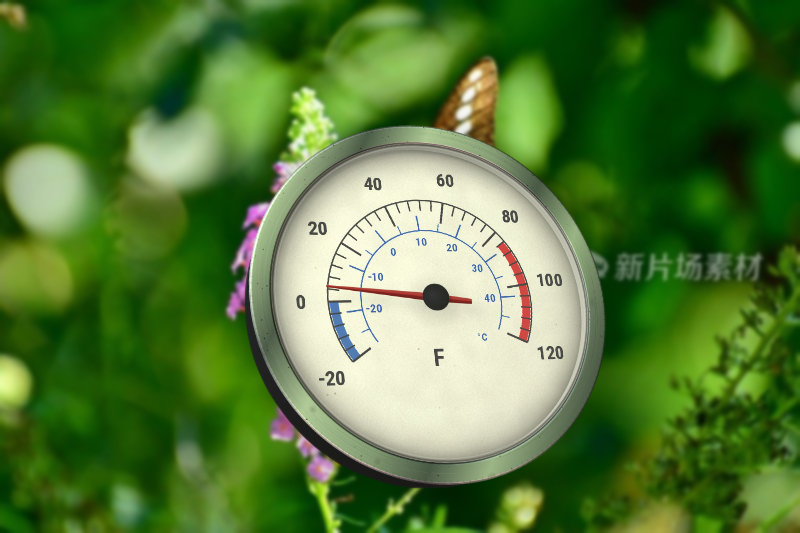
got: 4 °F
